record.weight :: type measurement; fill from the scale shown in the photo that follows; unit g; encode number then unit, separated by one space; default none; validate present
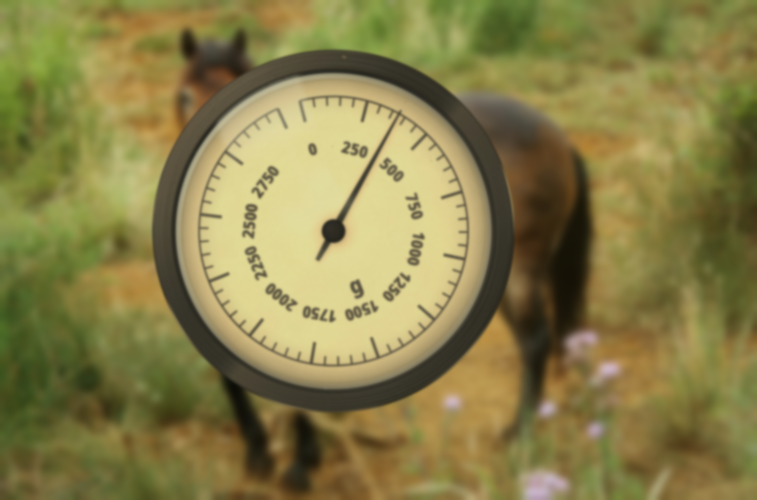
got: 375 g
